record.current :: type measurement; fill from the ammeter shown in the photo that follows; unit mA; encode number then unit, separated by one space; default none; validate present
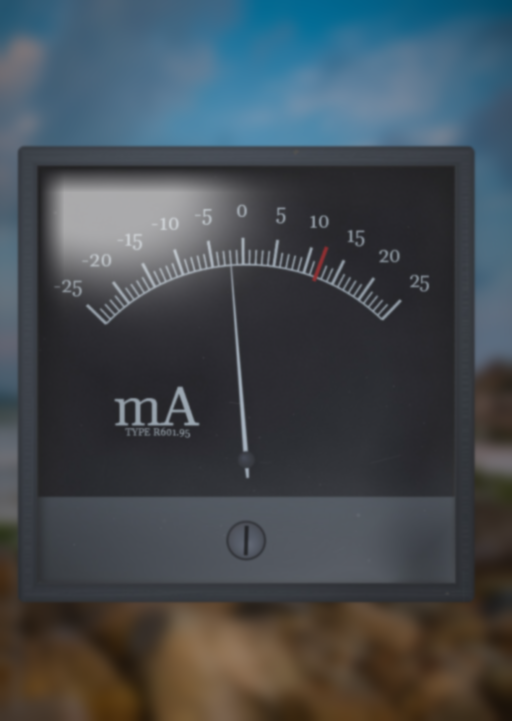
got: -2 mA
